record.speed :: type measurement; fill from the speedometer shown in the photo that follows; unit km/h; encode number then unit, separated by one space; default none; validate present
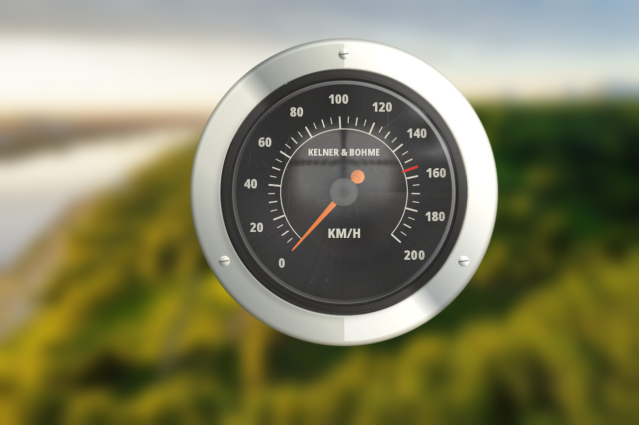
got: 0 km/h
